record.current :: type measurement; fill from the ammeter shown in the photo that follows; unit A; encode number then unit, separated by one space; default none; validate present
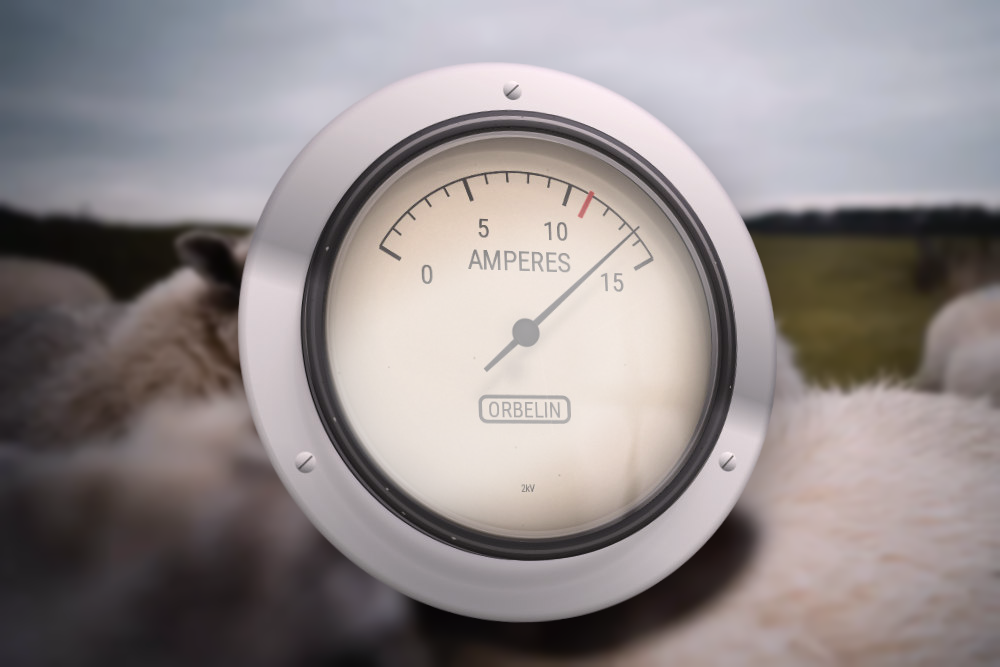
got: 13.5 A
